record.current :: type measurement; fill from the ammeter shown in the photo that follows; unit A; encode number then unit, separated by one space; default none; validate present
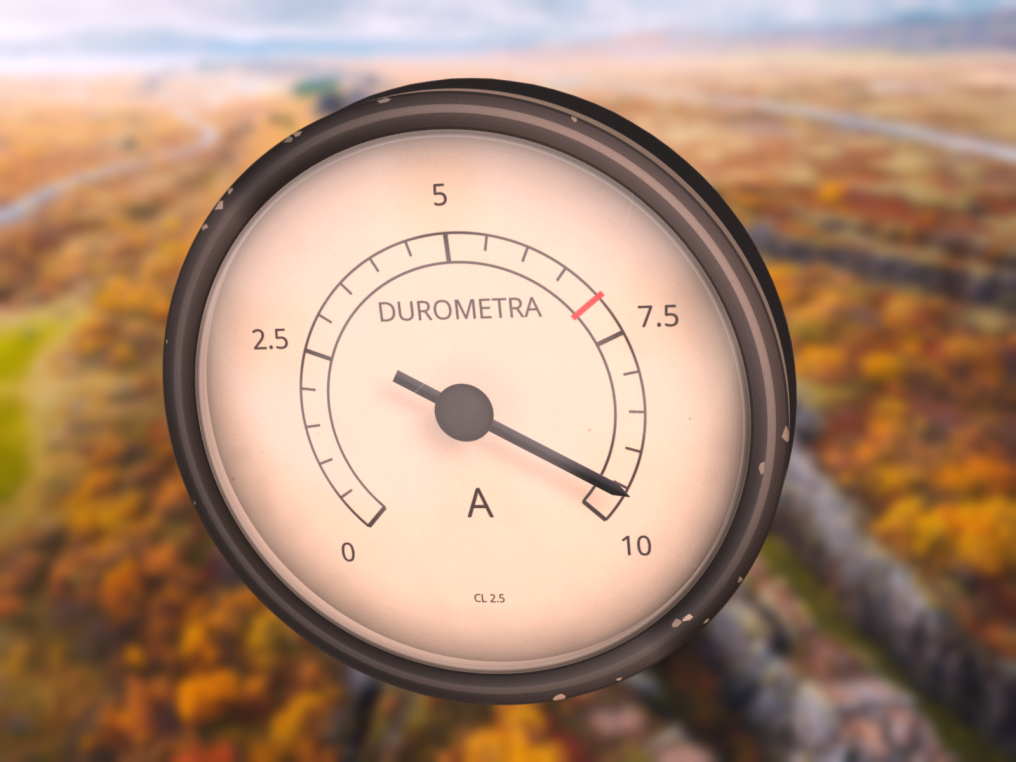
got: 9.5 A
